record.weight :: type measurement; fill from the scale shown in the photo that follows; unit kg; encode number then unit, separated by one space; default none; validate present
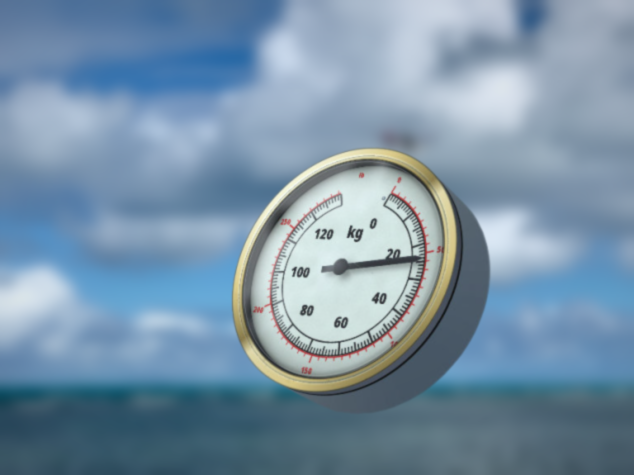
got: 25 kg
